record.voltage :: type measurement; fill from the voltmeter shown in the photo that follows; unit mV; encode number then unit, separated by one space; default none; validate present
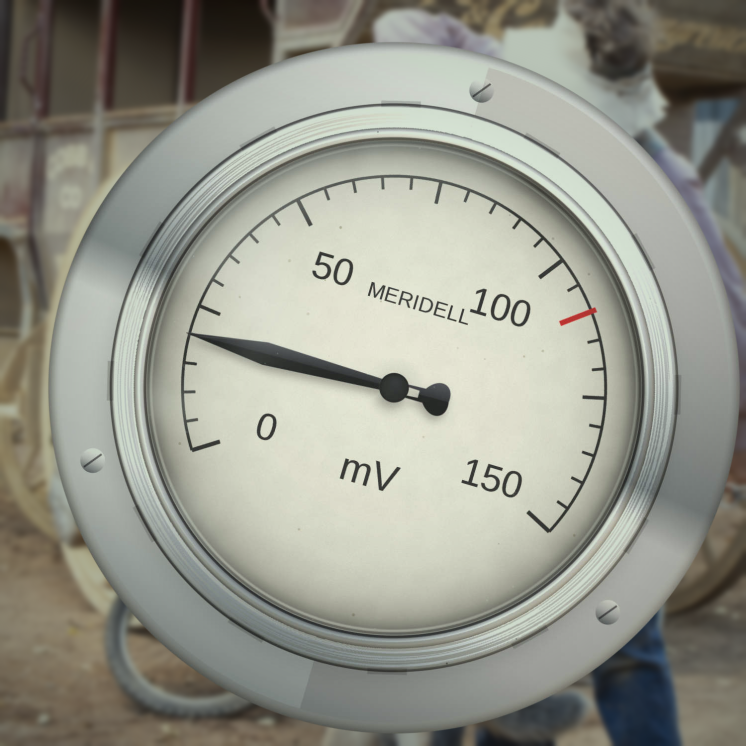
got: 20 mV
